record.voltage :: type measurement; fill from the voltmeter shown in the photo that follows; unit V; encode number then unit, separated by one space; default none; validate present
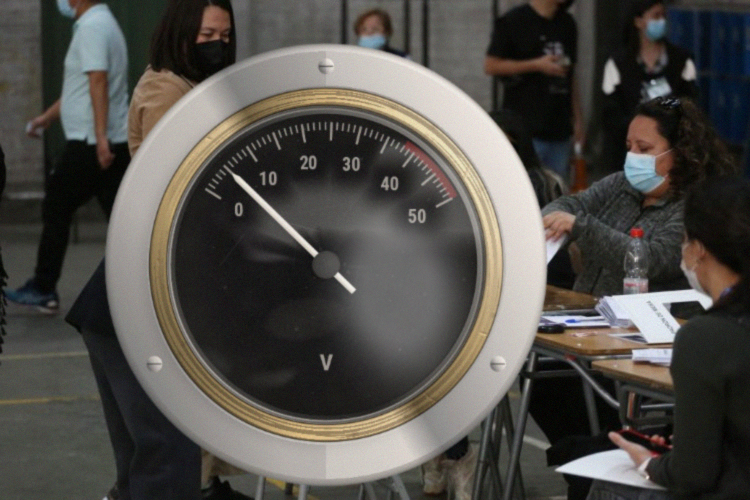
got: 5 V
